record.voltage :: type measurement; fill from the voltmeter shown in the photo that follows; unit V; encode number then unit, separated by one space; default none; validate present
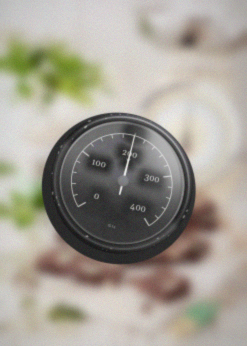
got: 200 V
